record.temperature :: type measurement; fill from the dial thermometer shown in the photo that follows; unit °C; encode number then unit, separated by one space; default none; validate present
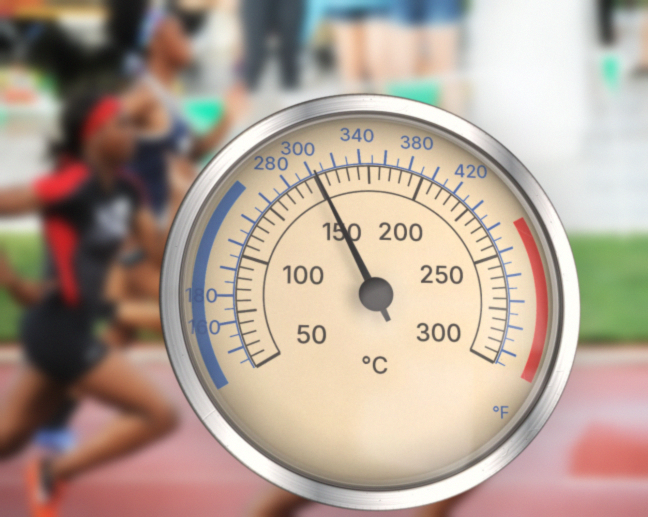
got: 150 °C
